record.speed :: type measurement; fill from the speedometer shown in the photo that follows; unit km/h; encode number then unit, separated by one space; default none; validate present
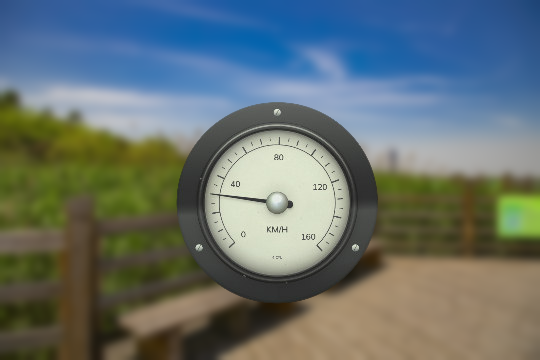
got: 30 km/h
